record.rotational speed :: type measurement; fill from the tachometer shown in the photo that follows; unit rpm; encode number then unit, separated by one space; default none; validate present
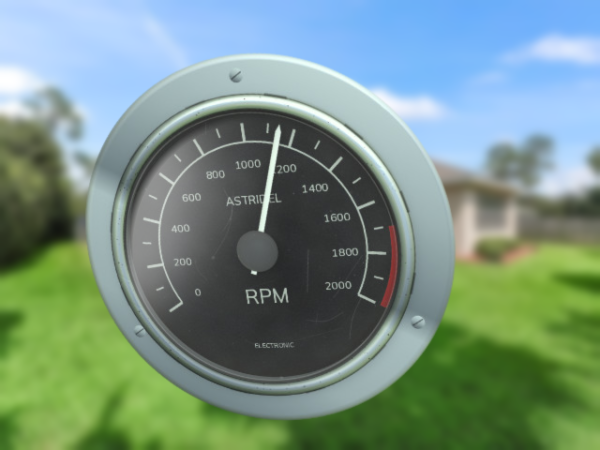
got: 1150 rpm
